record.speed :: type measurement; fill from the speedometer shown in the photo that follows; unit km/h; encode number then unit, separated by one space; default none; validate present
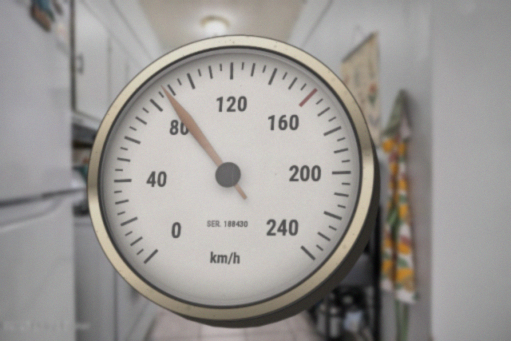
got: 87.5 km/h
